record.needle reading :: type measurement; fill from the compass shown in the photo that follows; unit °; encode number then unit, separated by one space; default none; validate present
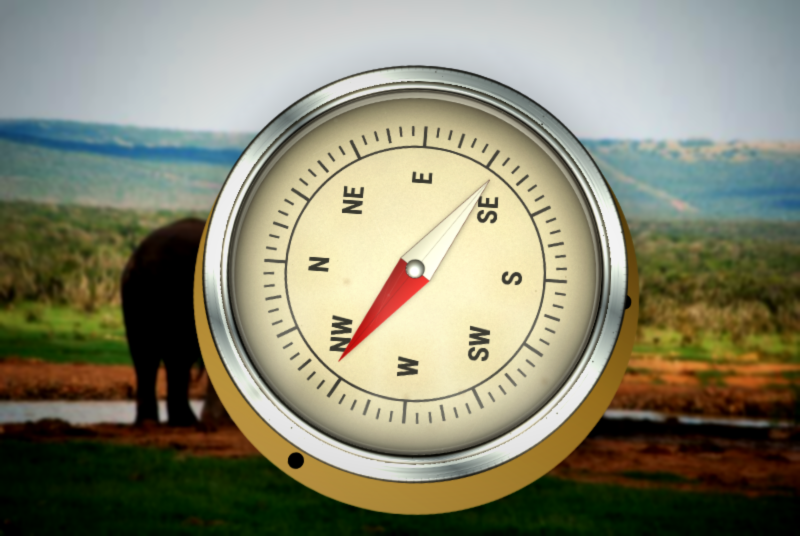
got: 305 °
